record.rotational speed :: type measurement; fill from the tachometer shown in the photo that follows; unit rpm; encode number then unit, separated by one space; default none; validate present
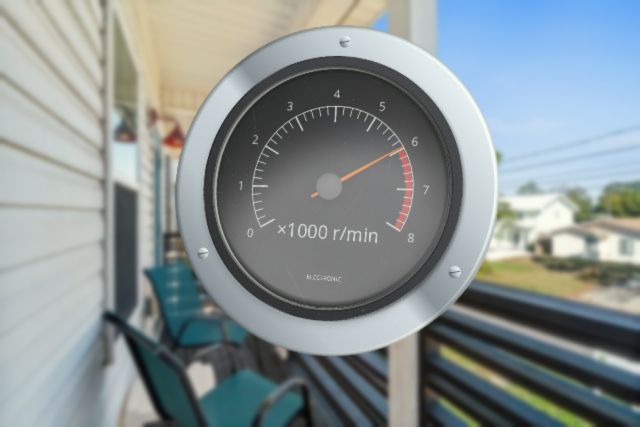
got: 6000 rpm
